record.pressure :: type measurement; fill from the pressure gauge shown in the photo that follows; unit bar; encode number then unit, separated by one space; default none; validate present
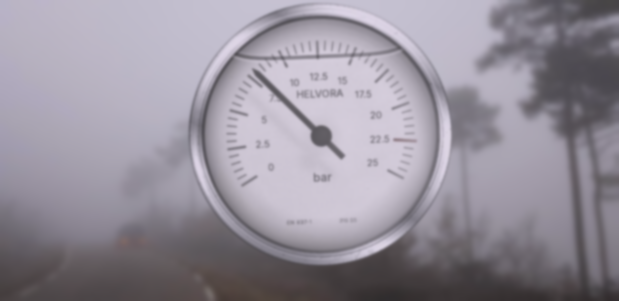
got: 8 bar
